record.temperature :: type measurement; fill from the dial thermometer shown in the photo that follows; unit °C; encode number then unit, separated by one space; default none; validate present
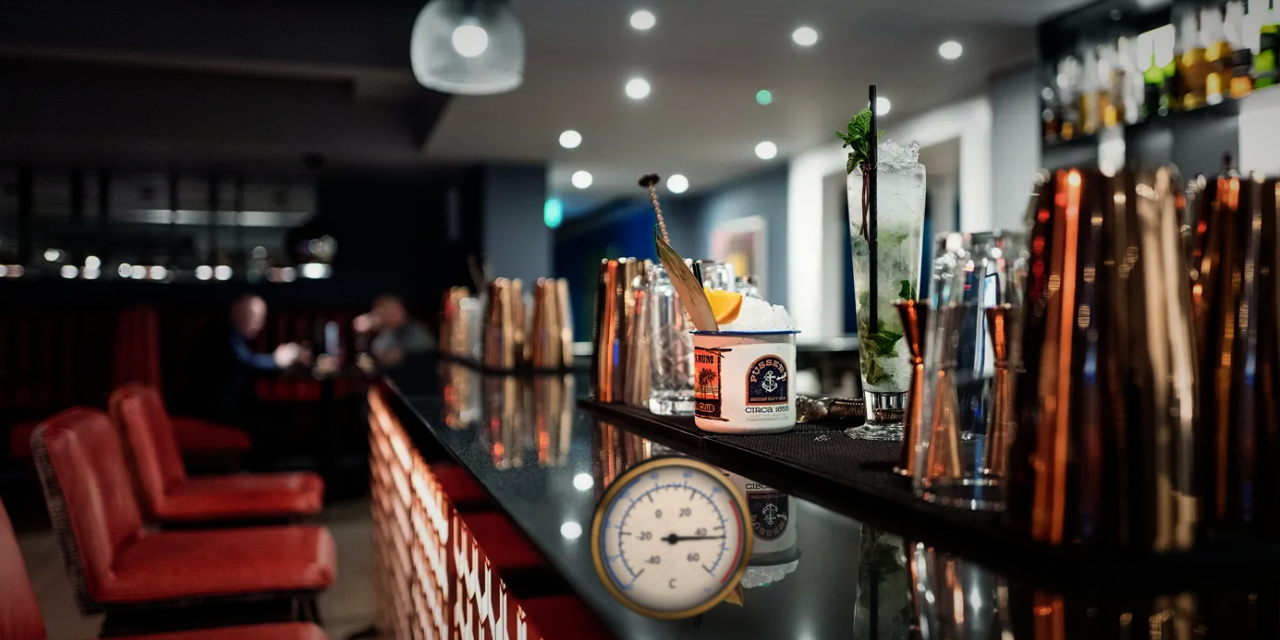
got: 44 °C
